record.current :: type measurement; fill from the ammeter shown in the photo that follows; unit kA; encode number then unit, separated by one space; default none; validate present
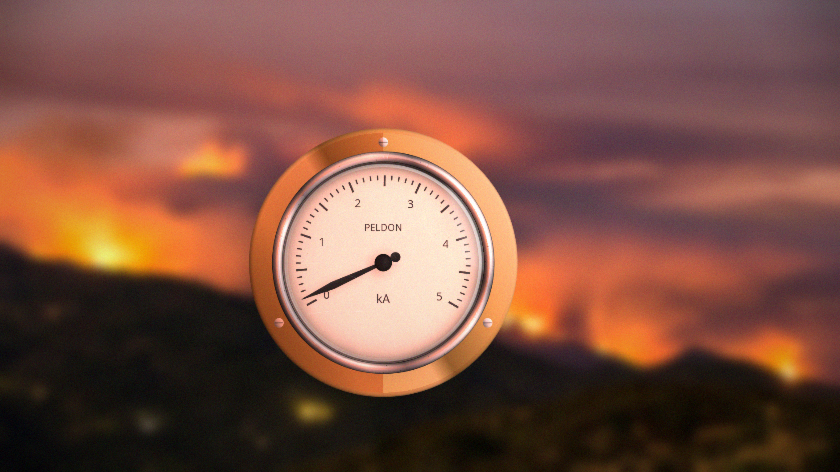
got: 0.1 kA
